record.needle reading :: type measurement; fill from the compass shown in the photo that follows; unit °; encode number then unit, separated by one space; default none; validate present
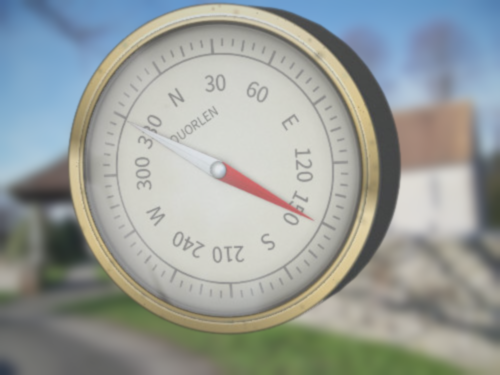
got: 150 °
